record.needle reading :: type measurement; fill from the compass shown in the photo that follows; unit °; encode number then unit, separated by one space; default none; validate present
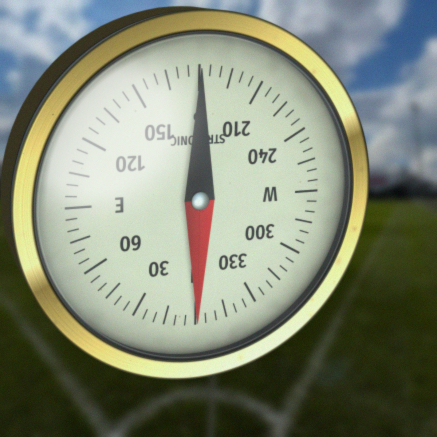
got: 0 °
